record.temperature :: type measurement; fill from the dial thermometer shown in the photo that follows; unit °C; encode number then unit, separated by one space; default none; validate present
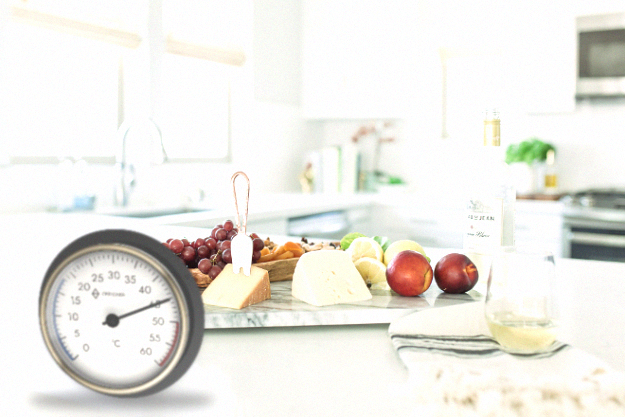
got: 45 °C
